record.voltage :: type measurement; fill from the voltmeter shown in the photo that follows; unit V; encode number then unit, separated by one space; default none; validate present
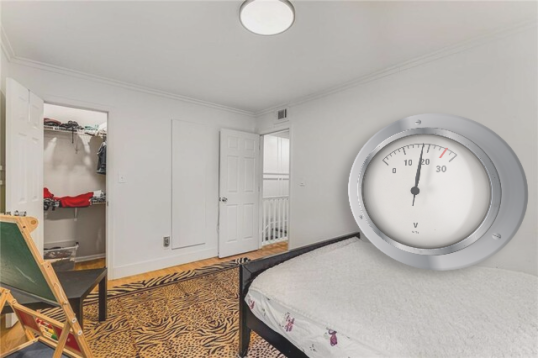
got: 18 V
